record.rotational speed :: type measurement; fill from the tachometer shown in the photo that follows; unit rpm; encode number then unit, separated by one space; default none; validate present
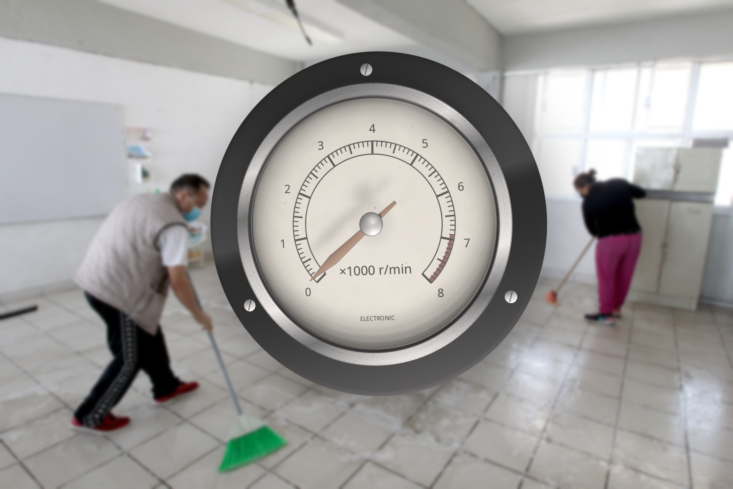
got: 100 rpm
